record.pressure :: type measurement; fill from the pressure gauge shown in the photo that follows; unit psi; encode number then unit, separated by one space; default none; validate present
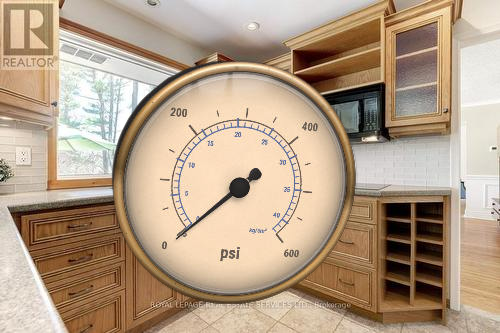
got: 0 psi
